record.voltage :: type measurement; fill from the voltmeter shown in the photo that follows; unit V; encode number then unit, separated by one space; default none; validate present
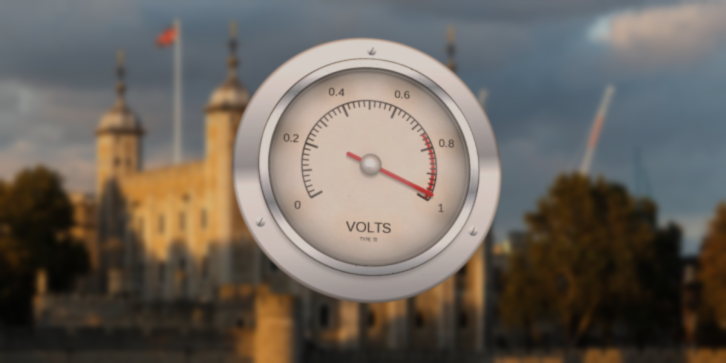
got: 0.98 V
